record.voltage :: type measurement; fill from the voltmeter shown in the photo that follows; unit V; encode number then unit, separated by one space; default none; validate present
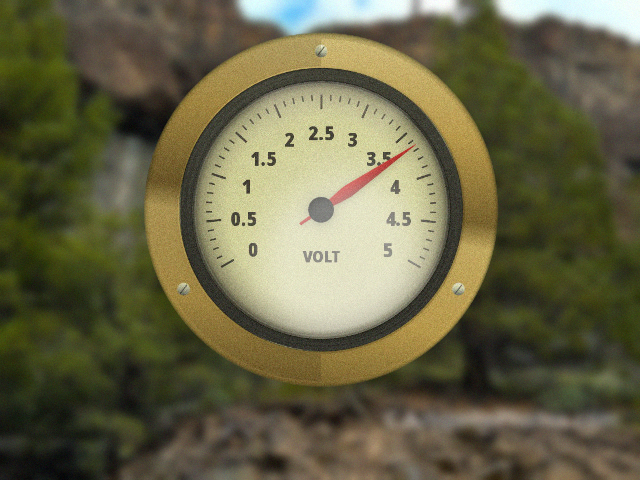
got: 3.65 V
